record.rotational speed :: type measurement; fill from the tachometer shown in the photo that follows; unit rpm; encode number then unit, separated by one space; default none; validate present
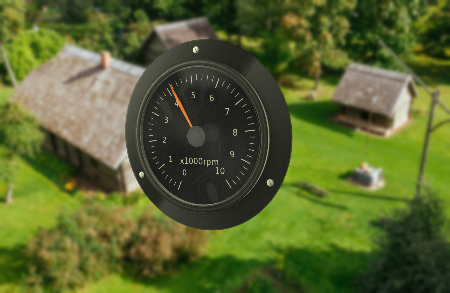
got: 4200 rpm
